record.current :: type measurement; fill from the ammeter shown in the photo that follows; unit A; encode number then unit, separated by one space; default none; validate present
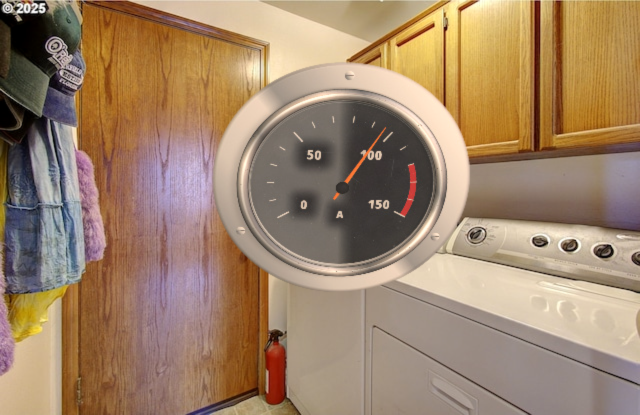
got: 95 A
